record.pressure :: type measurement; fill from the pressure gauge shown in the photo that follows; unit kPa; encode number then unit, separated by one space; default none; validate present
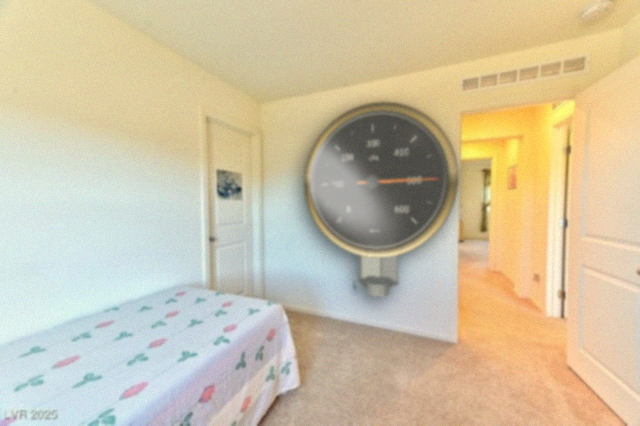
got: 500 kPa
